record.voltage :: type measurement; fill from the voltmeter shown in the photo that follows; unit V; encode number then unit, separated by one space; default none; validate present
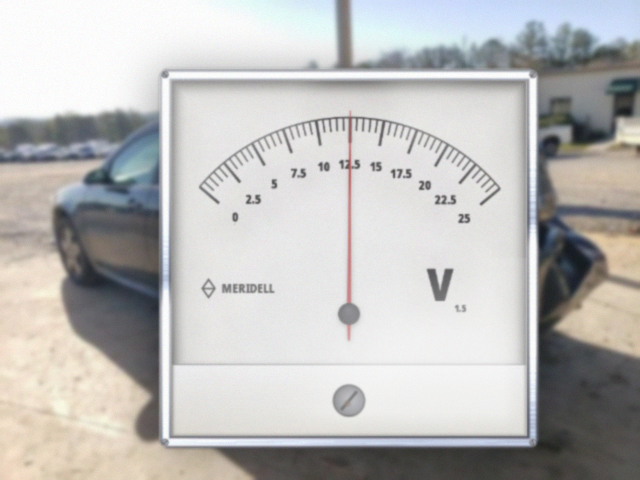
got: 12.5 V
